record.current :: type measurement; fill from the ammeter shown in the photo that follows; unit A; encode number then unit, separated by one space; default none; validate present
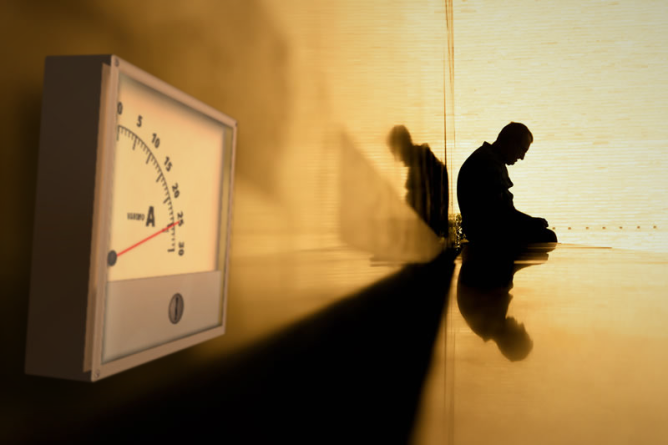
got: 25 A
